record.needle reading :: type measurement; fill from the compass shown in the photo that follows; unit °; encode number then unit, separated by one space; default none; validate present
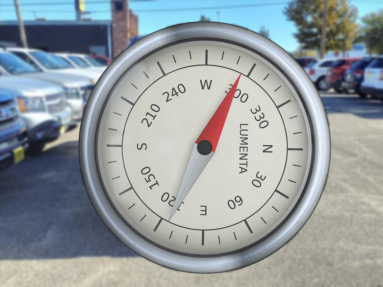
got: 295 °
